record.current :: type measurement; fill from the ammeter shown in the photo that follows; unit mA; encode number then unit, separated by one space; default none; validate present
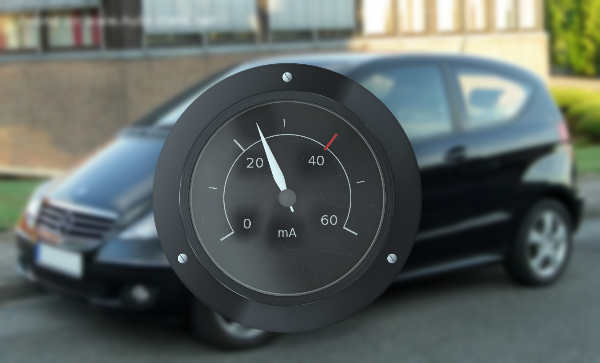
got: 25 mA
